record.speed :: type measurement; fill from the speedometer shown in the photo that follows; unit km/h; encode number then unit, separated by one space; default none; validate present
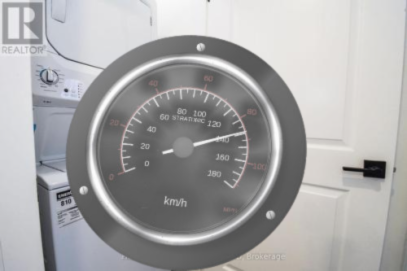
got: 140 km/h
